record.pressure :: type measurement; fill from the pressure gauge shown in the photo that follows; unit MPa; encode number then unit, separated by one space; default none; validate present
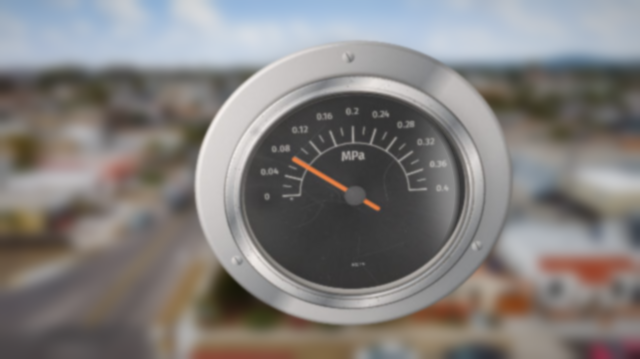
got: 0.08 MPa
